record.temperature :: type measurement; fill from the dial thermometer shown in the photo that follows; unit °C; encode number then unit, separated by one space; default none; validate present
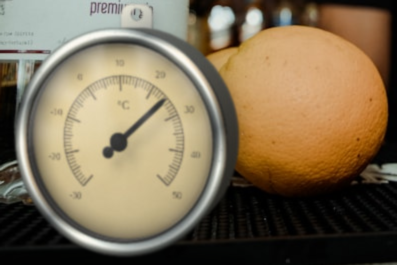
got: 25 °C
